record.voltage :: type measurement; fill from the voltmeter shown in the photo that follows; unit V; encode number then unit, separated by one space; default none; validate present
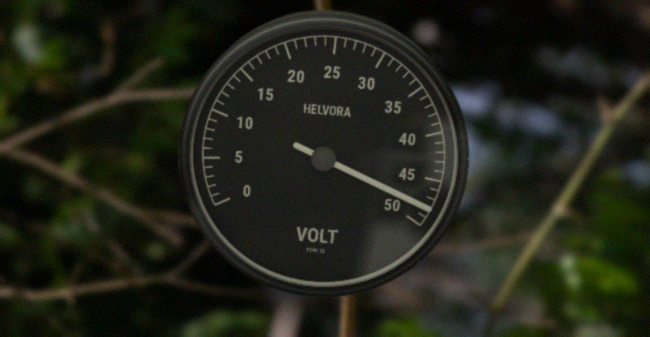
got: 48 V
